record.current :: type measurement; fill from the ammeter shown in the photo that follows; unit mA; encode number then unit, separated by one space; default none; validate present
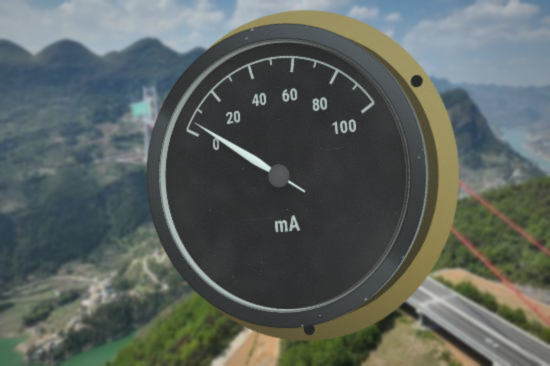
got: 5 mA
